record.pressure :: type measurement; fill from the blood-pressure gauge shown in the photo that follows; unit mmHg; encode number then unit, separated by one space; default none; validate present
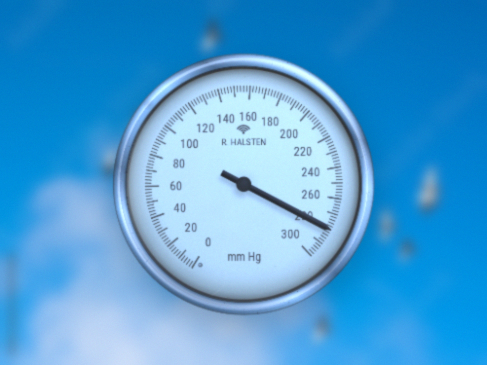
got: 280 mmHg
